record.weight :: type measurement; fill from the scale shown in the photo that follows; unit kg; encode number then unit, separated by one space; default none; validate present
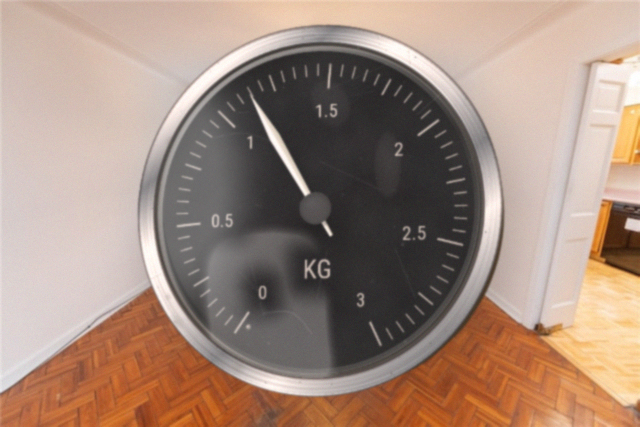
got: 1.15 kg
